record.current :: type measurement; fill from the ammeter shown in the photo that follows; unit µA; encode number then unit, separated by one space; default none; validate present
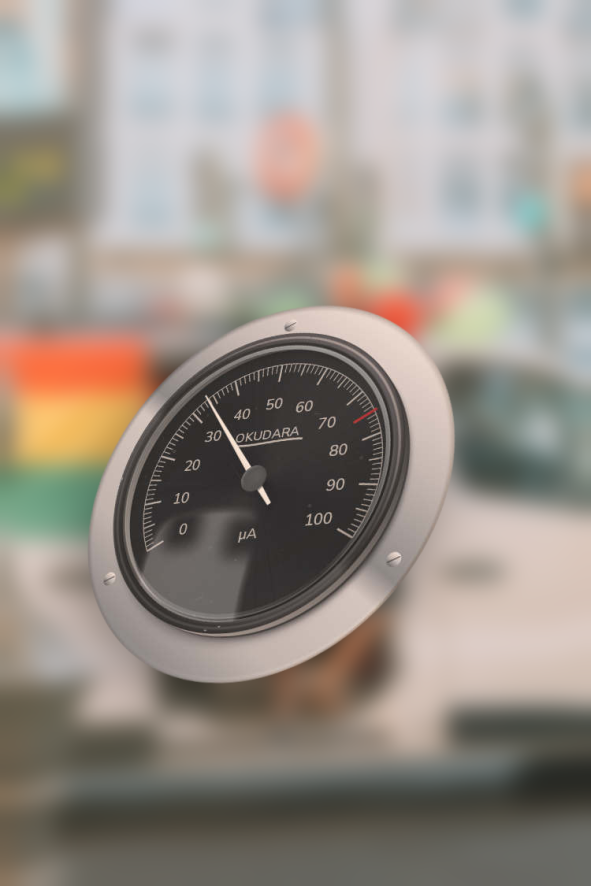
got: 34 µA
